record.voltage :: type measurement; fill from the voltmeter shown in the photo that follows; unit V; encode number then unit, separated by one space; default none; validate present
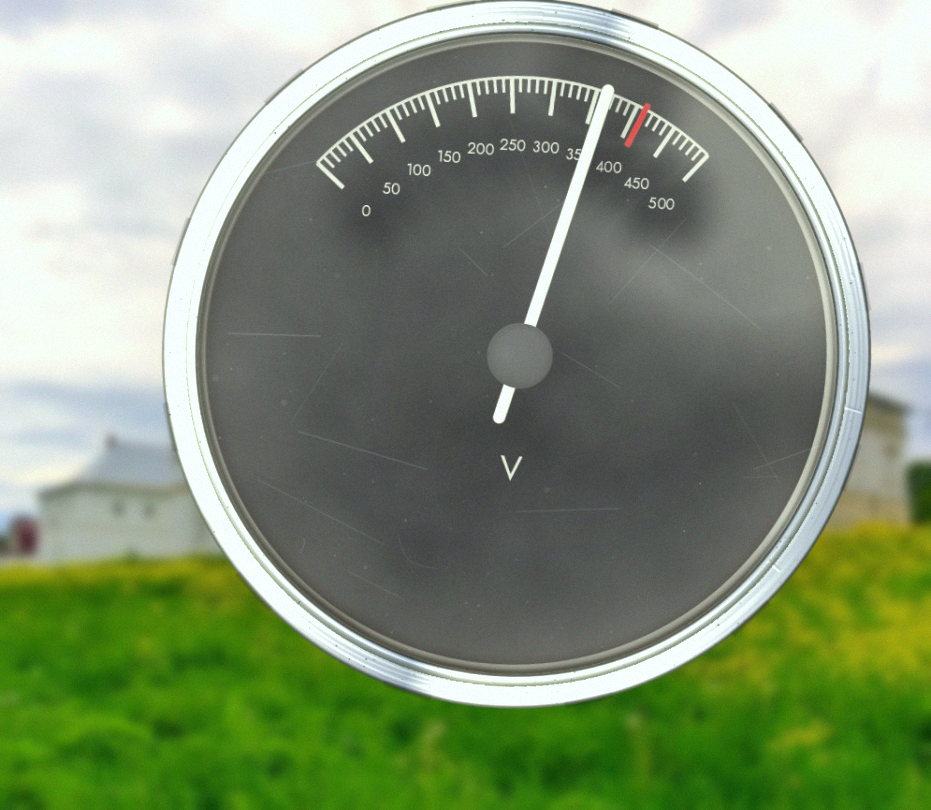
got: 360 V
